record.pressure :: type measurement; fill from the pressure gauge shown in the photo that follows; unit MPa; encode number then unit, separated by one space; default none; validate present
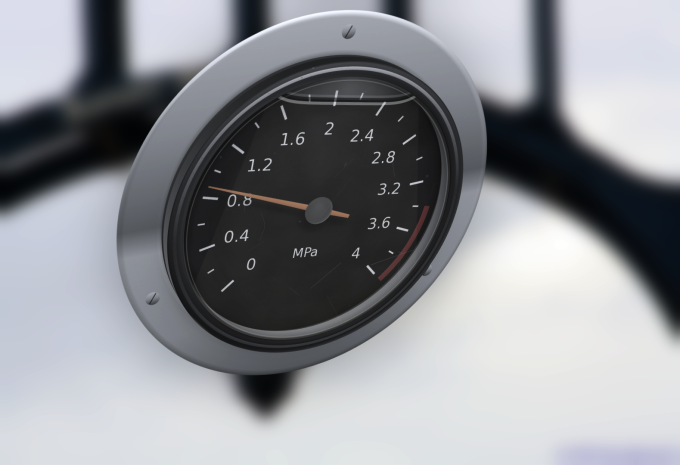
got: 0.9 MPa
